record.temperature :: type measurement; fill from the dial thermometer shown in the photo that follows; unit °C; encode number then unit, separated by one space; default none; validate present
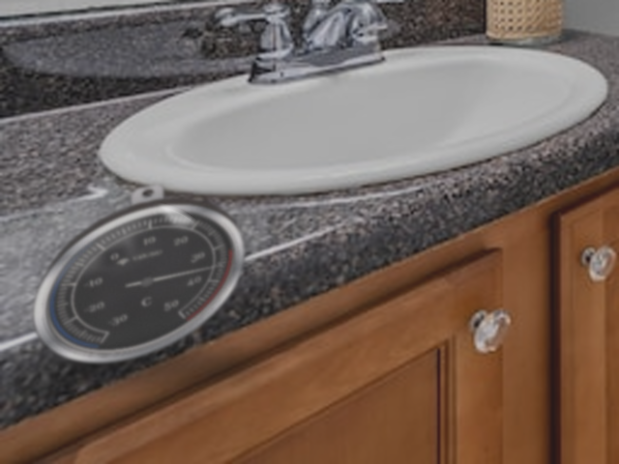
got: 35 °C
